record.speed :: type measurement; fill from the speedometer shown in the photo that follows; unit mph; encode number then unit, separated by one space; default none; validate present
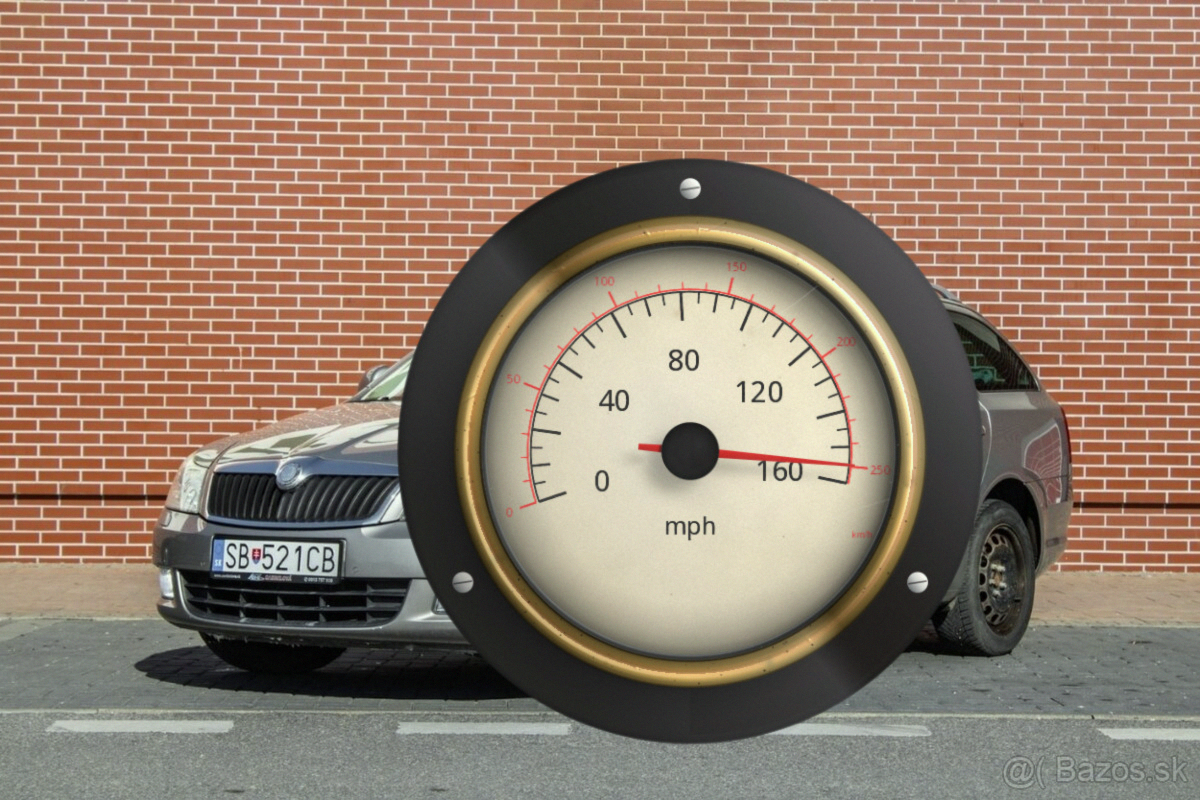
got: 155 mph
